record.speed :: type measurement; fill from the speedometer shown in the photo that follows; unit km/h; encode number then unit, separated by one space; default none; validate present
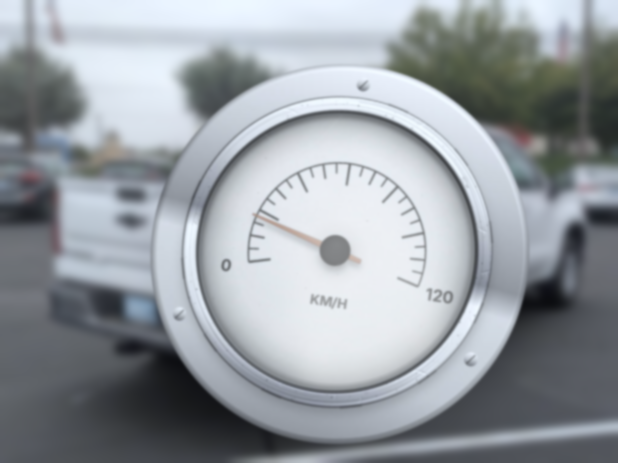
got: 17.5 km/h
